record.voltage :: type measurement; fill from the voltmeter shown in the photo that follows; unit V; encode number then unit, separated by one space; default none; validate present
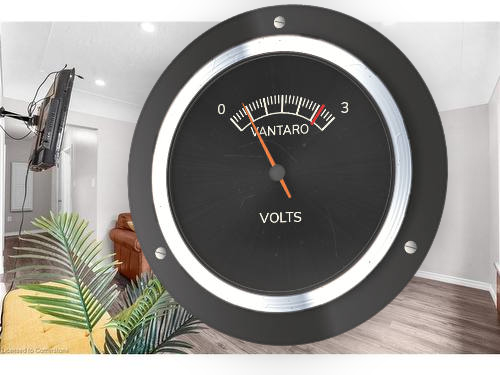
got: 0.5 V
